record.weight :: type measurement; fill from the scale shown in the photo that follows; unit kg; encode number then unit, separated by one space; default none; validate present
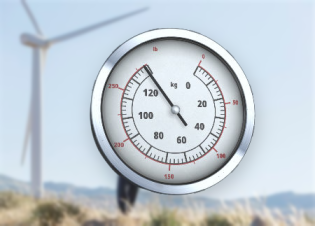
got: 128 kg
